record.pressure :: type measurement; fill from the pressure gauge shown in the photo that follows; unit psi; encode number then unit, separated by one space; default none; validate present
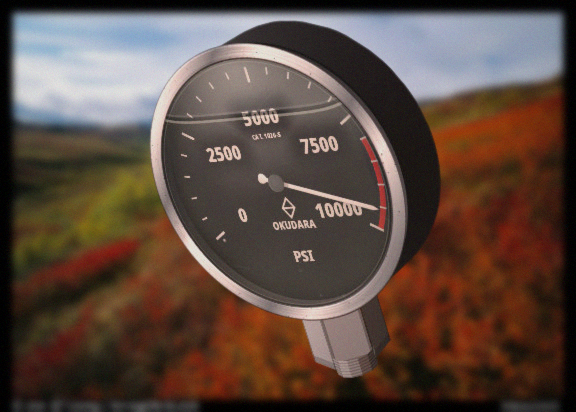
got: 9500 psi
